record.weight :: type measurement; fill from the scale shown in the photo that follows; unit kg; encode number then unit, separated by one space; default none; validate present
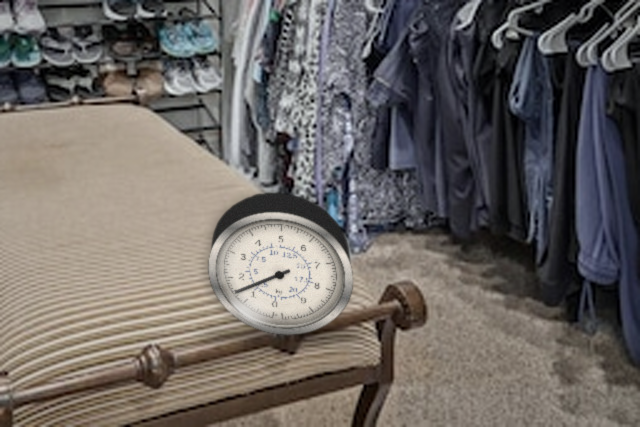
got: 1.5 kg
